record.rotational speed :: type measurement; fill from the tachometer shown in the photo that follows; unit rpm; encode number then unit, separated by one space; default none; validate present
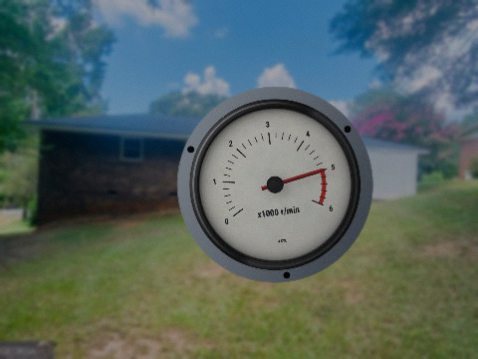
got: 5000 rpm
